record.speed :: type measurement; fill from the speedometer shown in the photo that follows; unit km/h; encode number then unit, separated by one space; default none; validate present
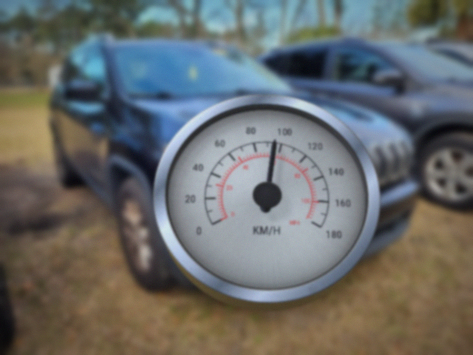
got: 95 km/h
